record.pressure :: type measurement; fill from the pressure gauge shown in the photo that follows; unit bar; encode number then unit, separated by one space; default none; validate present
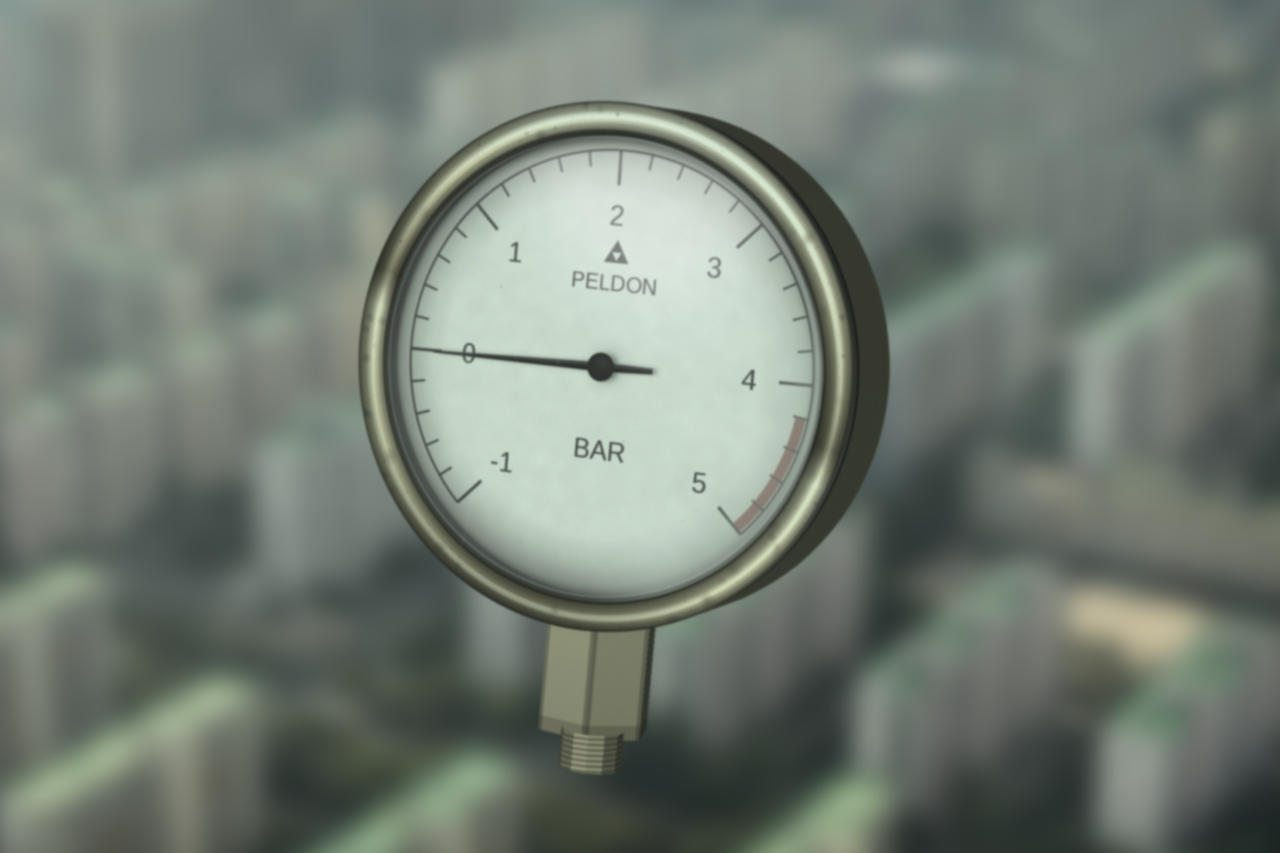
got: 0 bar
